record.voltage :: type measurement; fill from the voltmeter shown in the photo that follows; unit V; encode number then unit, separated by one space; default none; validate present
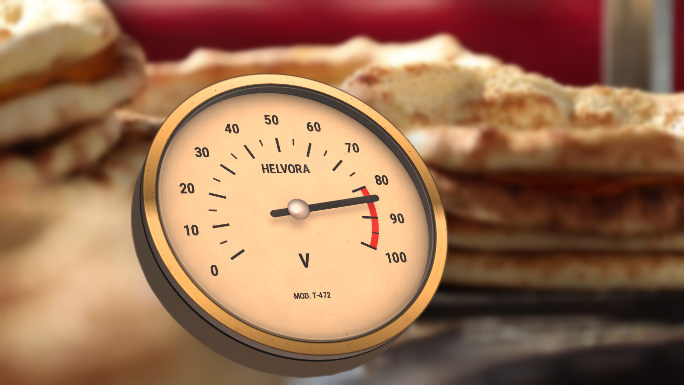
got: 85 V
